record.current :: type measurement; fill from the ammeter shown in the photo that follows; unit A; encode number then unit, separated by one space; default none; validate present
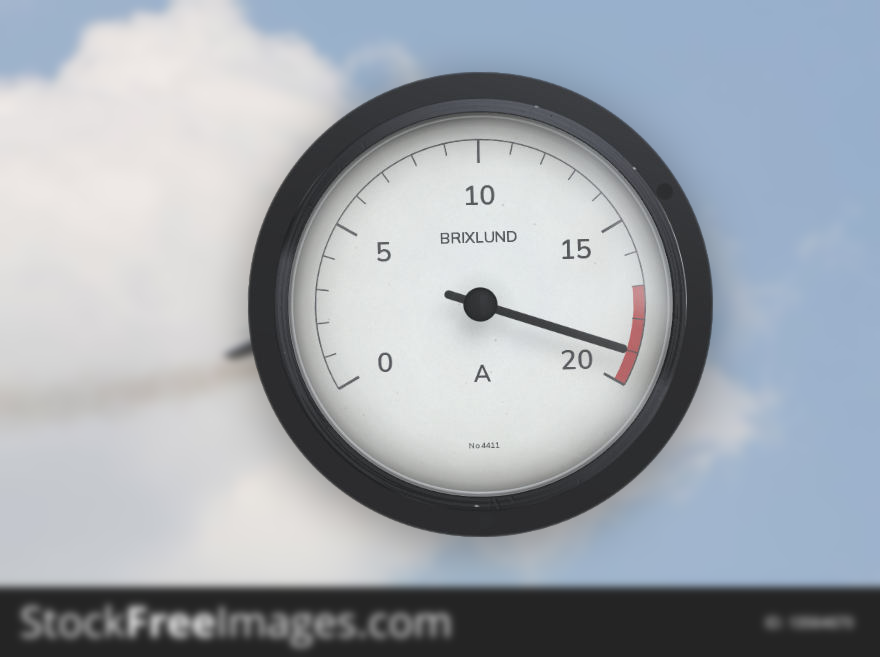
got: 19 A
